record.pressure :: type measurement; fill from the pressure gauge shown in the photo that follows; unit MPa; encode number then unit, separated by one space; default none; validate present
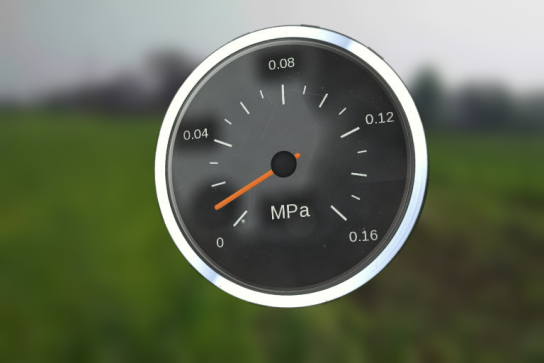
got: 0.01 MPa
